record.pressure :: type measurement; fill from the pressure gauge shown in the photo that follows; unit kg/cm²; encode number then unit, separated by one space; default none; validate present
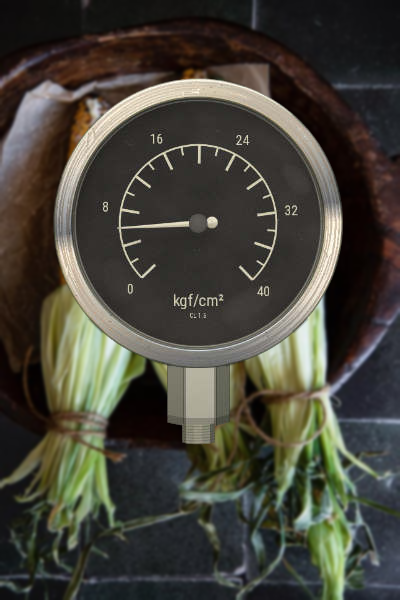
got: 6 kg/cm²
